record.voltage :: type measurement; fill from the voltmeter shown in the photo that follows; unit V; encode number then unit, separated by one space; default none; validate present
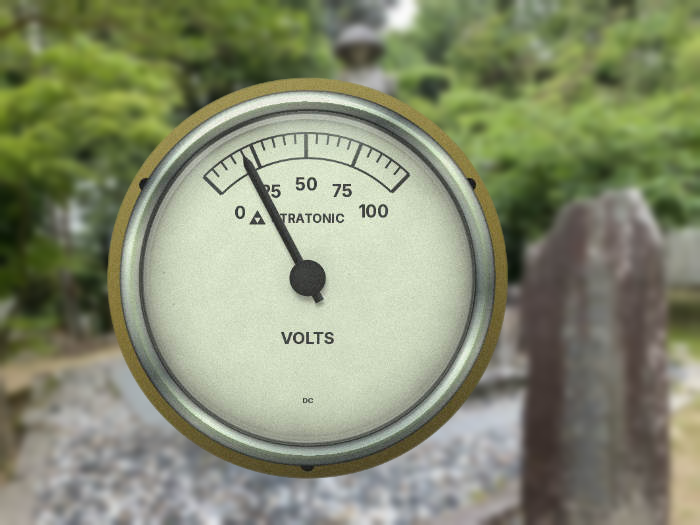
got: 20 V
